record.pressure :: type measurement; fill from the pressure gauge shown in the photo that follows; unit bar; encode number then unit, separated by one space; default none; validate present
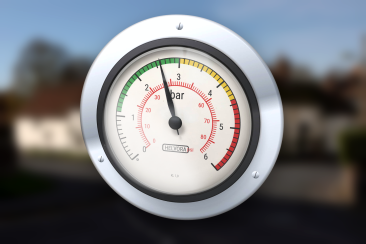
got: 2.6 bar
